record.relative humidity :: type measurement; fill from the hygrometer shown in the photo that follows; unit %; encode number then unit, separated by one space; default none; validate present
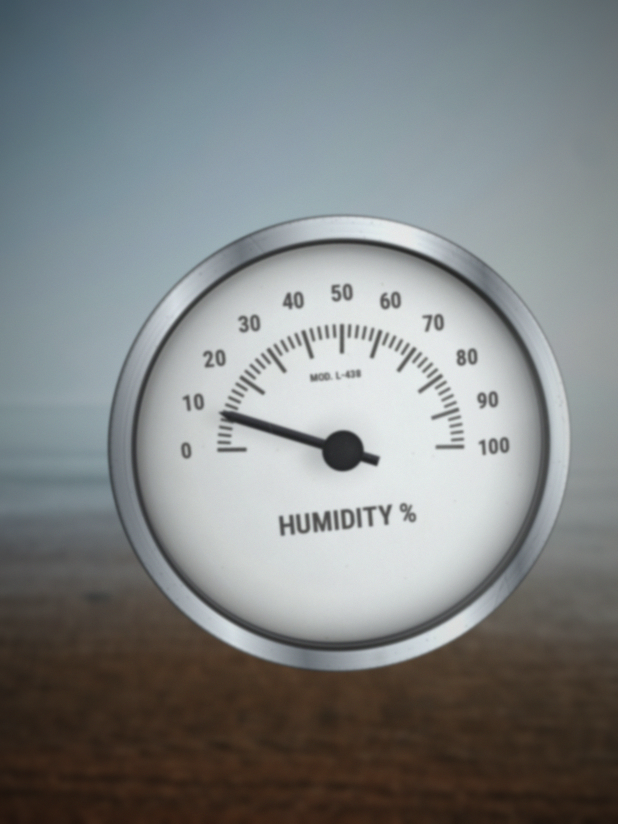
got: 10 %
